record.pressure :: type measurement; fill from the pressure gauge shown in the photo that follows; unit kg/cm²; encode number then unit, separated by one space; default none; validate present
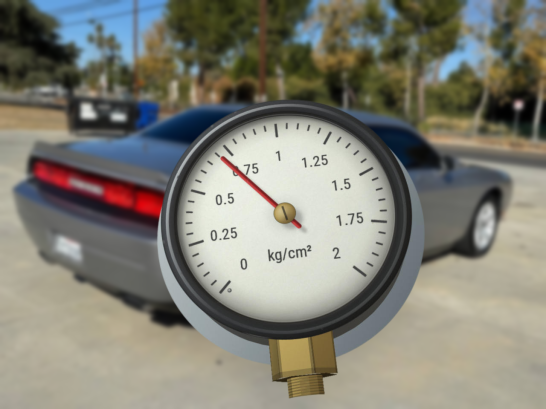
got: 0.7 kg/cm²
